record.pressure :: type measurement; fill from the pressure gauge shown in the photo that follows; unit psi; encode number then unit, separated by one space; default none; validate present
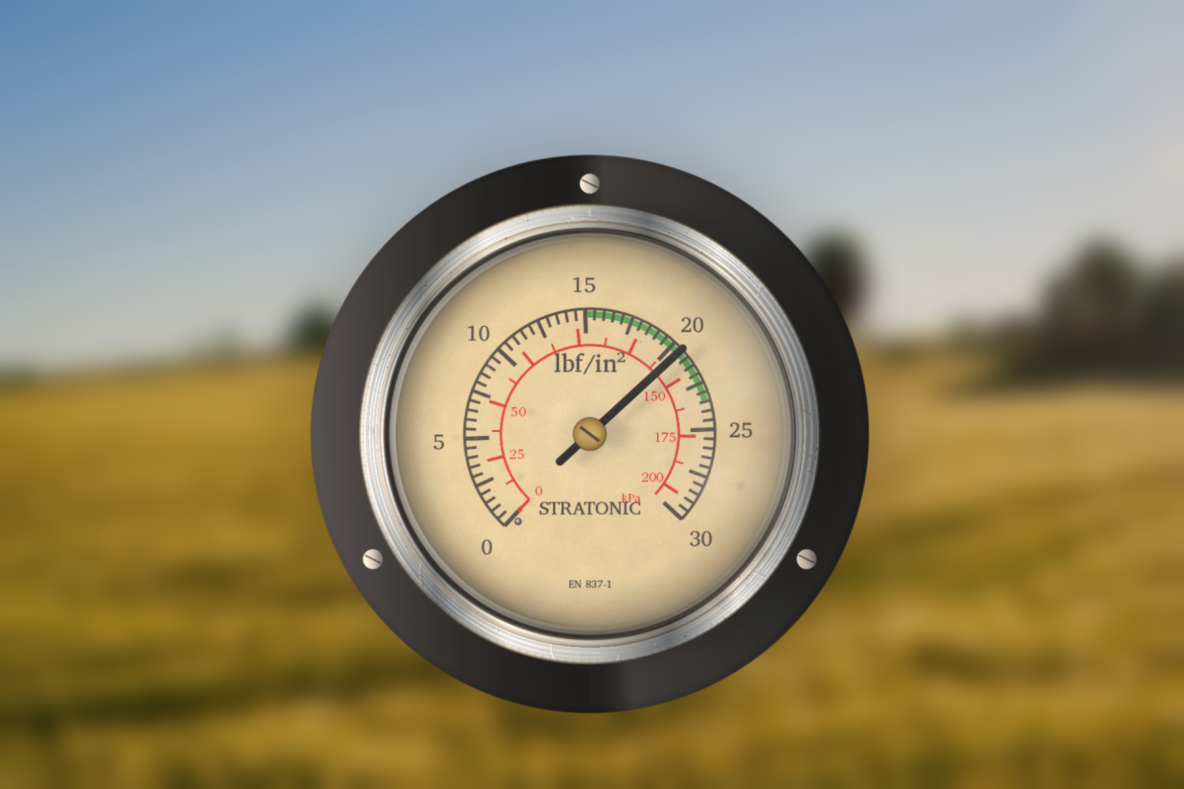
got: 20.5 psi
